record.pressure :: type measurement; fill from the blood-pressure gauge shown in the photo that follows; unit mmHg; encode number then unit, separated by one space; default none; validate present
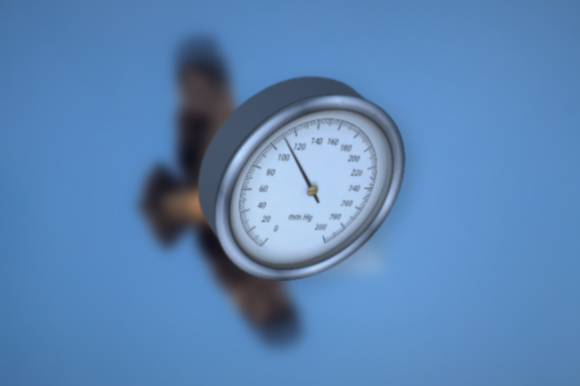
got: 110 mmHg
